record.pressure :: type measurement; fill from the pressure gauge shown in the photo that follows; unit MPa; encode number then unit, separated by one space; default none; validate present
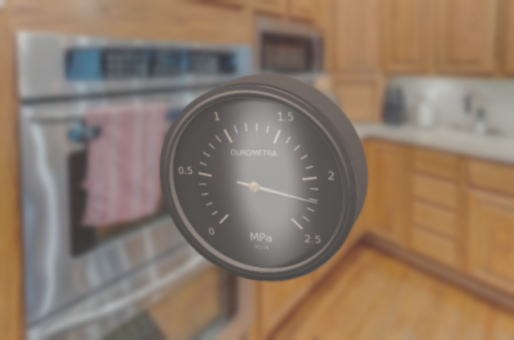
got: 2.2 MPa
